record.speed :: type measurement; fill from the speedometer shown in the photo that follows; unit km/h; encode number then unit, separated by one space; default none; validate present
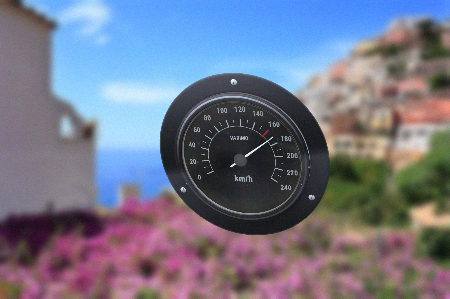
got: 170 km/h
